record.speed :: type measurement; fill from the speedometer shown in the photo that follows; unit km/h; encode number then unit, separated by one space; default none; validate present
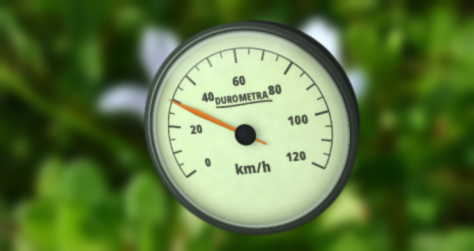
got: 30 km/h
